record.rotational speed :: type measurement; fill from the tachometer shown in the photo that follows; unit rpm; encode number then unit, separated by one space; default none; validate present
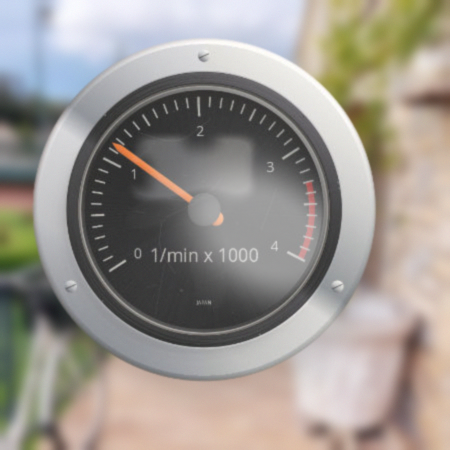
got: 1150 rpm
